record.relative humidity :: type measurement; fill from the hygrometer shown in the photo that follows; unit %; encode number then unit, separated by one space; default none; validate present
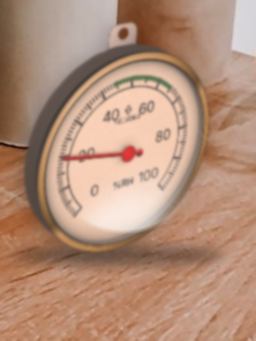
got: 20 %
